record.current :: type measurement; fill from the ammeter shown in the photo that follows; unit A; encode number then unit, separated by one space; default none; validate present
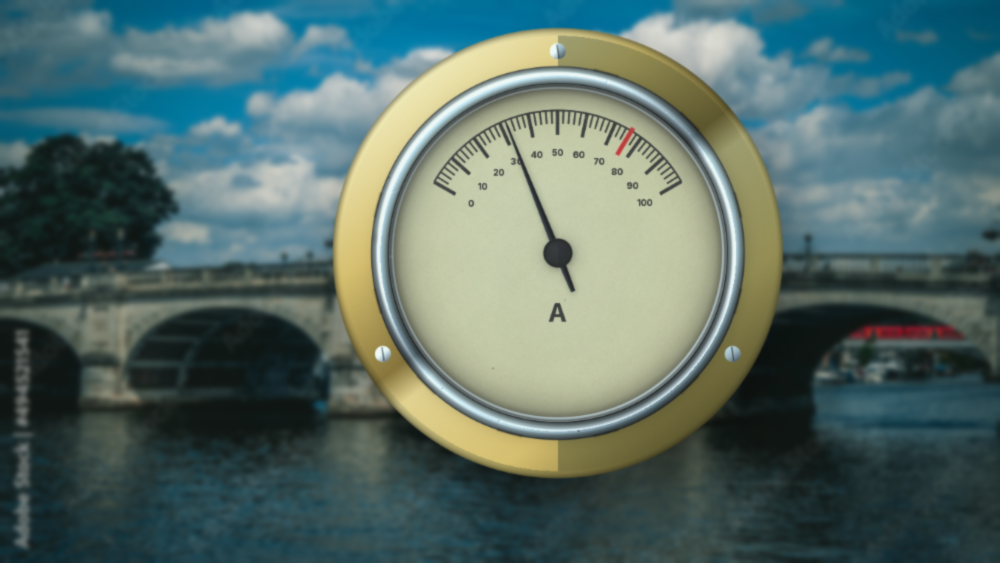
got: 32 A
